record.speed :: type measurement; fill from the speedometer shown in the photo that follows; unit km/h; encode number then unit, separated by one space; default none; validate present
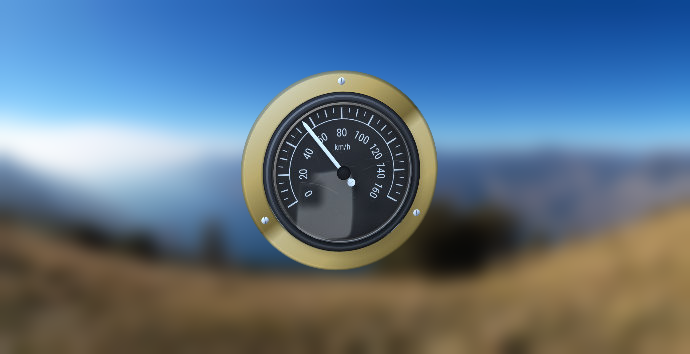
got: 55 km/h
